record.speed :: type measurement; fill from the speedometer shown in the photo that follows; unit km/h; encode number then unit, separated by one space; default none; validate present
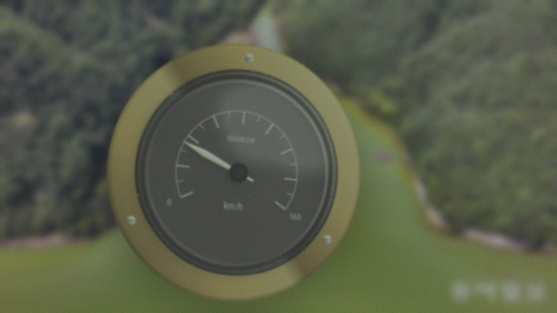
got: 35 km/h
